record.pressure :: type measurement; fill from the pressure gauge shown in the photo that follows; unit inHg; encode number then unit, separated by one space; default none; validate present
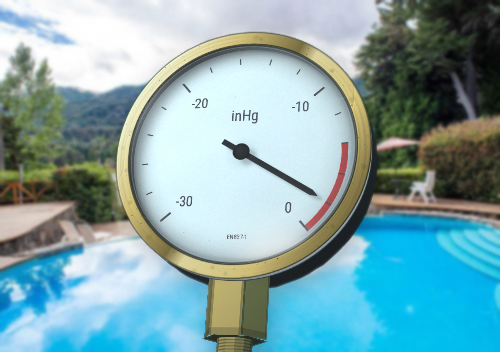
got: -2 inHg
